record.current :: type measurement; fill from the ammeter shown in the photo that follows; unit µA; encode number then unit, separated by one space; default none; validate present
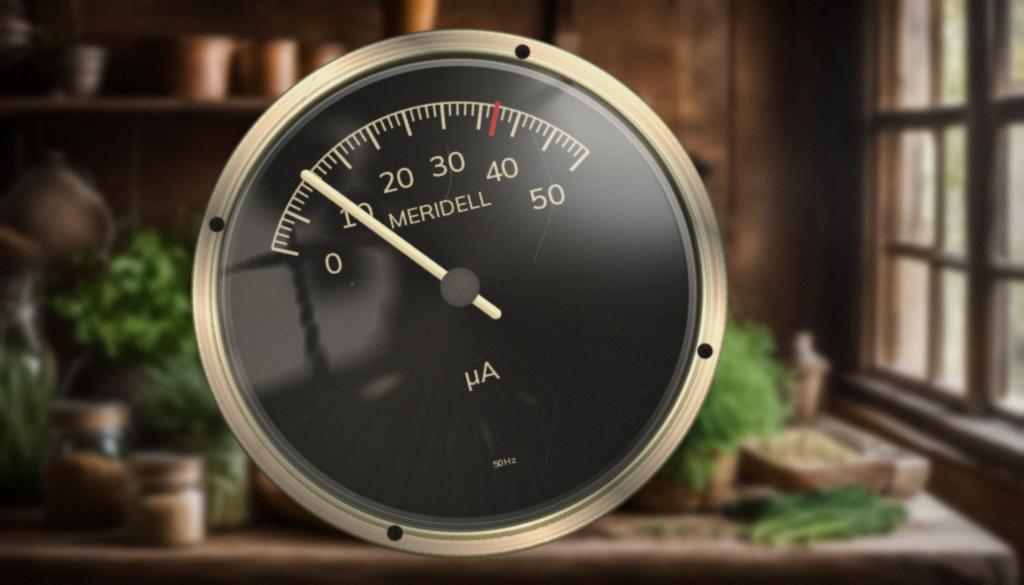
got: 10 µA
